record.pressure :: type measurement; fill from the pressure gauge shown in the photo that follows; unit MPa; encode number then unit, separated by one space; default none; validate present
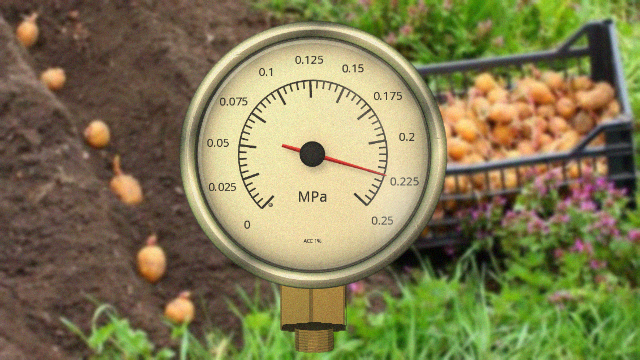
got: 0.225 MPa
